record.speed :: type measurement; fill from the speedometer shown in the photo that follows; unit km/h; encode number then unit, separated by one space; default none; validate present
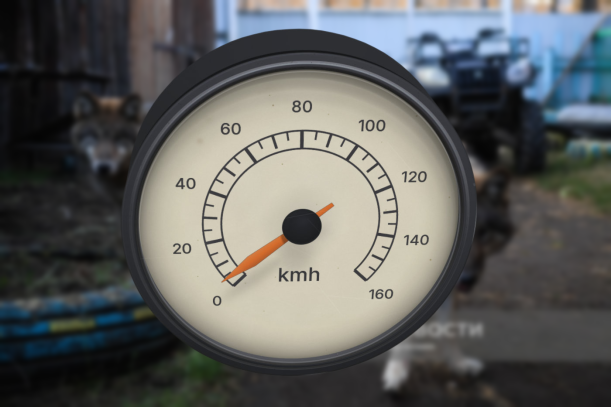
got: 5 km/h
